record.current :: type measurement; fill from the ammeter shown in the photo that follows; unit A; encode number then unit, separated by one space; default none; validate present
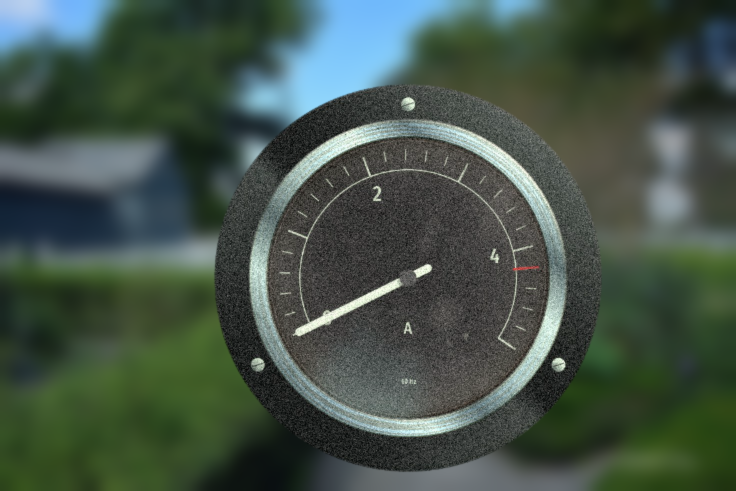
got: 0 A
